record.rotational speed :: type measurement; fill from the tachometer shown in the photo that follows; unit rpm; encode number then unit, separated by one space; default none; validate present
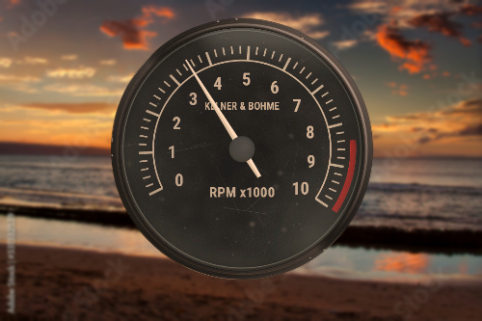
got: 3500 rpm
